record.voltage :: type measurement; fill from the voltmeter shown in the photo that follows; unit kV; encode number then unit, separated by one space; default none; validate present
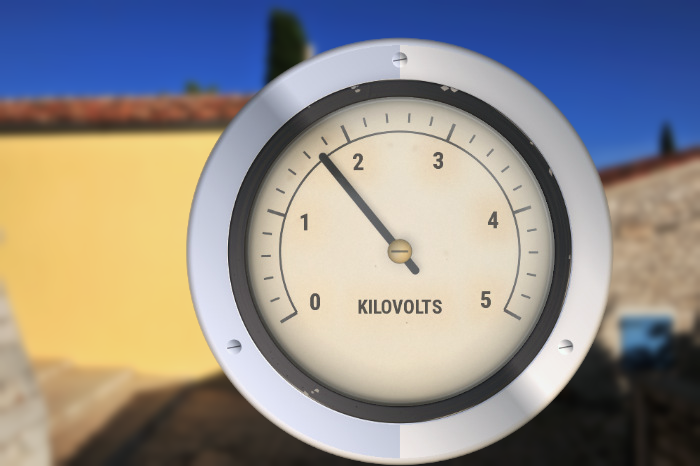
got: 1.7 kV
